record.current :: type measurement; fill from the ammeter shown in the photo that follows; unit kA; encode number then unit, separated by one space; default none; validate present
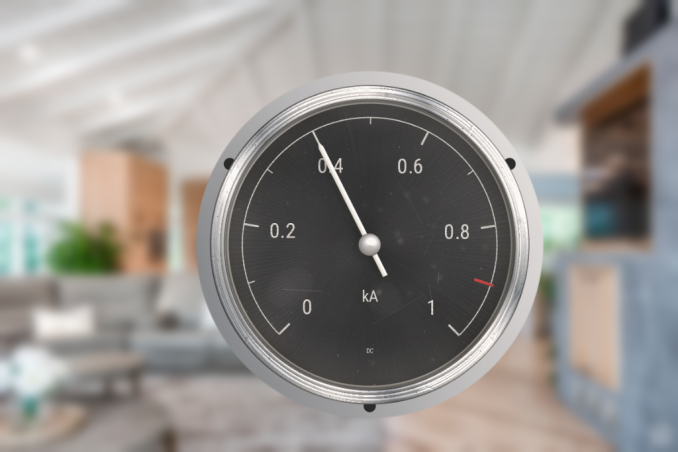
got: 0.4 kA
